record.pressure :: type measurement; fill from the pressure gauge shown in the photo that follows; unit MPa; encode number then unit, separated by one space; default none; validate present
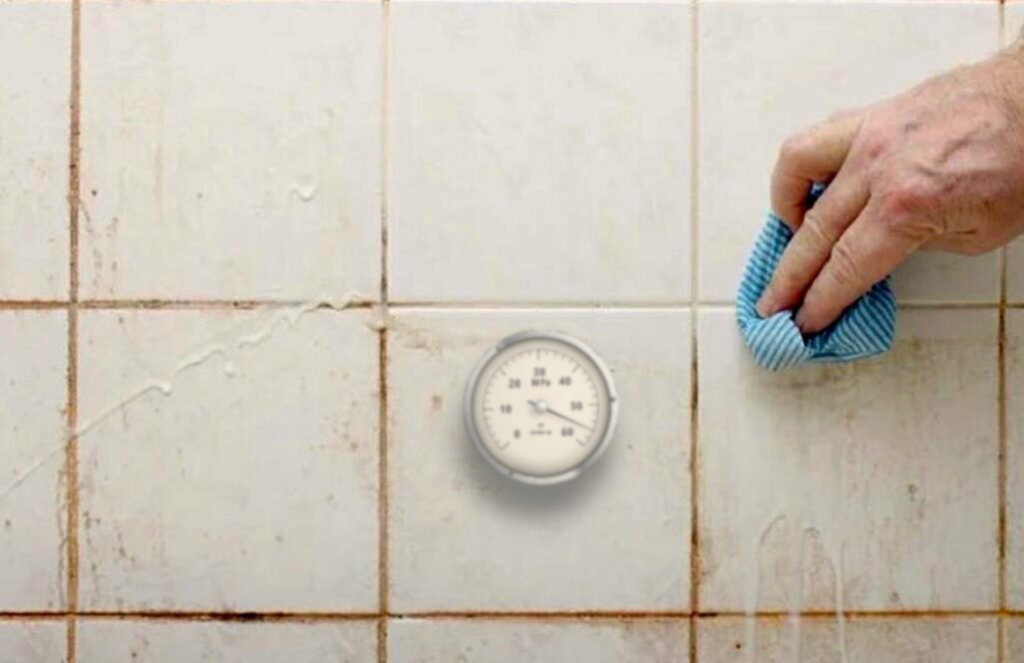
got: 56 MPa
